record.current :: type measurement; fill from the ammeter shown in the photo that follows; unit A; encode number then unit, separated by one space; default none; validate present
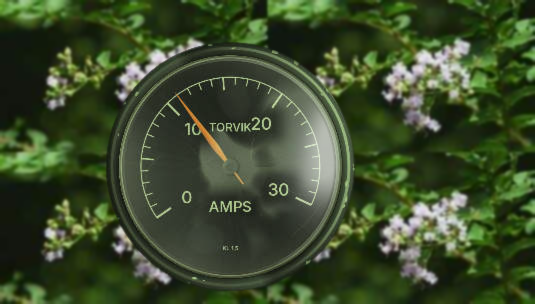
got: 11 A
